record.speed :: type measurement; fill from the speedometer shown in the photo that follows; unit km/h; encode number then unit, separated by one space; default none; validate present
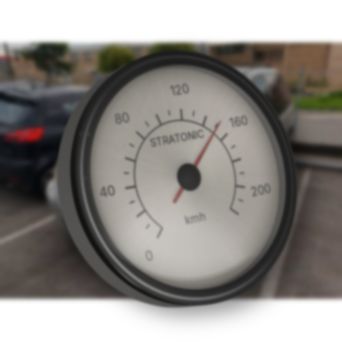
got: 150 km/h
